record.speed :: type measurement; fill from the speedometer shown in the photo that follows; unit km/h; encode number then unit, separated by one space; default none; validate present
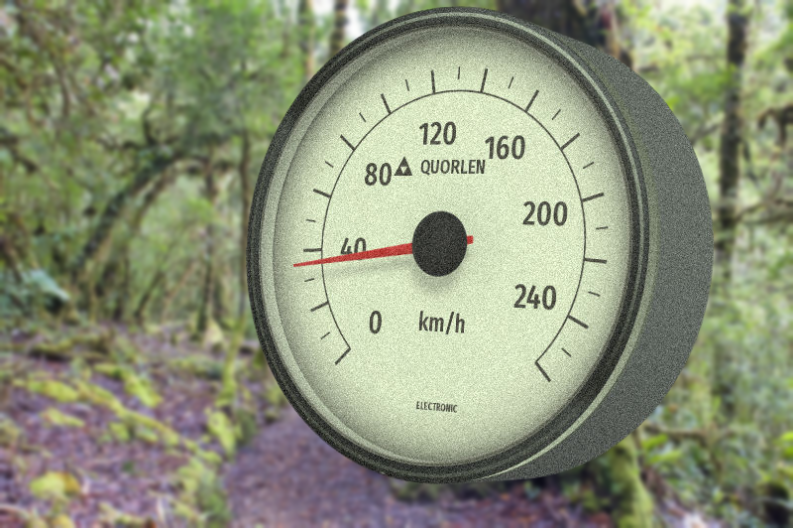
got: 35 km/h
